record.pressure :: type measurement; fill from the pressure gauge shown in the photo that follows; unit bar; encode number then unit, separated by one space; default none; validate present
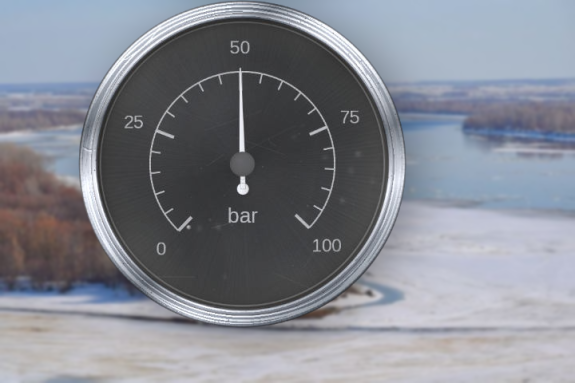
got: 50 bar
